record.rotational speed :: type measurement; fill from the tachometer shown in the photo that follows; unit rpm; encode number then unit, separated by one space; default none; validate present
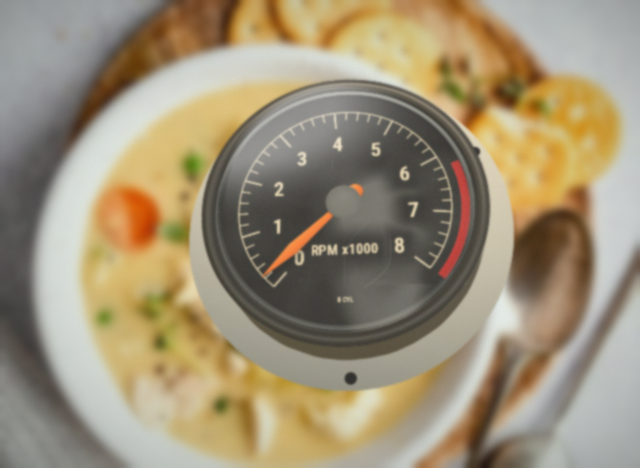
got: 200 rpm
